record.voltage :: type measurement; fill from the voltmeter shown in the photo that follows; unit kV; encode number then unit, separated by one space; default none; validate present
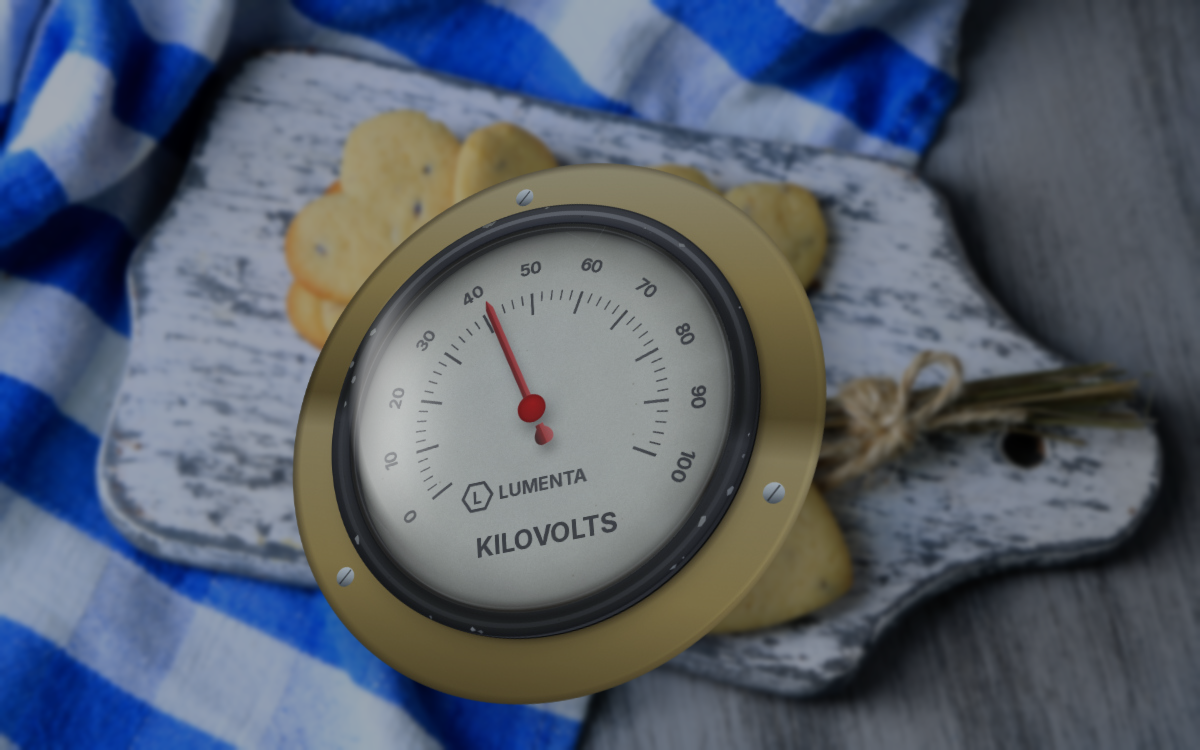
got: 42 kV
